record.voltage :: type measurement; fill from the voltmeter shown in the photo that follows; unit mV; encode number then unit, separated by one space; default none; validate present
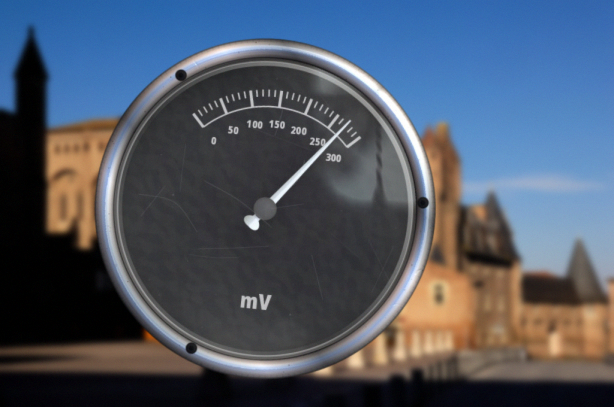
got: 270 mV
